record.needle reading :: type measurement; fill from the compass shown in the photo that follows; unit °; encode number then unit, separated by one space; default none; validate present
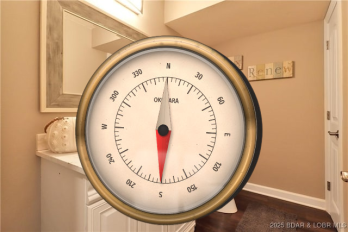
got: 180 °
